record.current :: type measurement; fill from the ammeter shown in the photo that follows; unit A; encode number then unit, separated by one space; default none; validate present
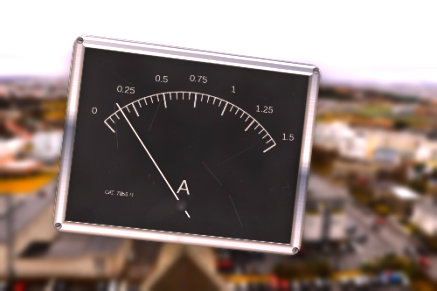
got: 0.15 A
